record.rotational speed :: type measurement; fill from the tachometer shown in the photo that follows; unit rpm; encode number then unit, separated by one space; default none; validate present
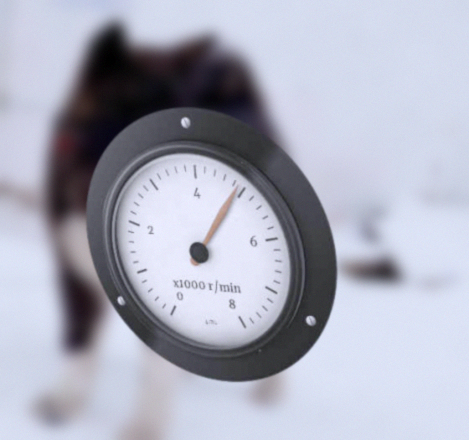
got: 4900 rpm
